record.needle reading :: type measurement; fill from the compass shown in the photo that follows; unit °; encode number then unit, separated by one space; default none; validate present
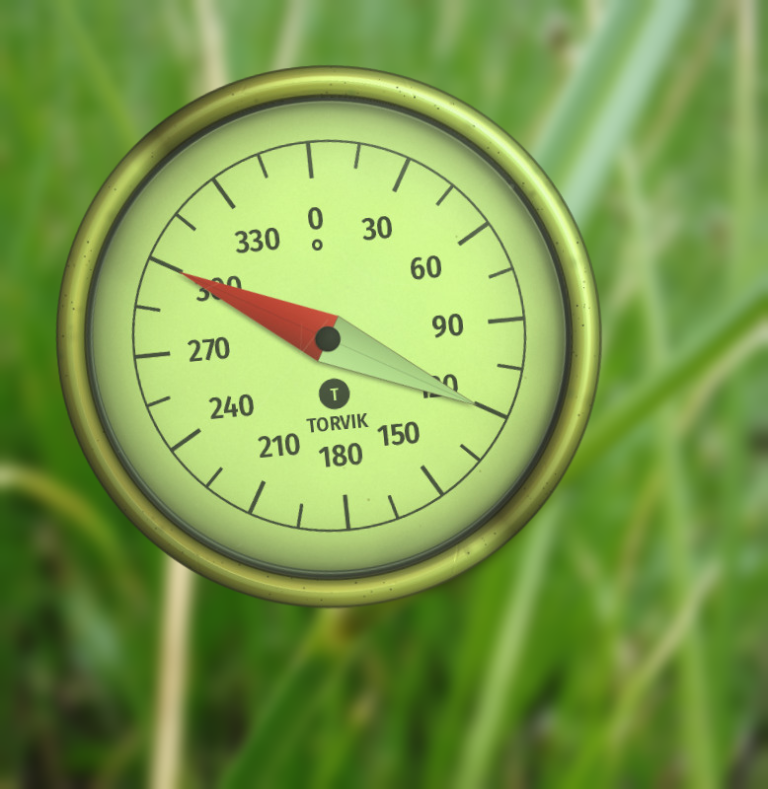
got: 300 °
